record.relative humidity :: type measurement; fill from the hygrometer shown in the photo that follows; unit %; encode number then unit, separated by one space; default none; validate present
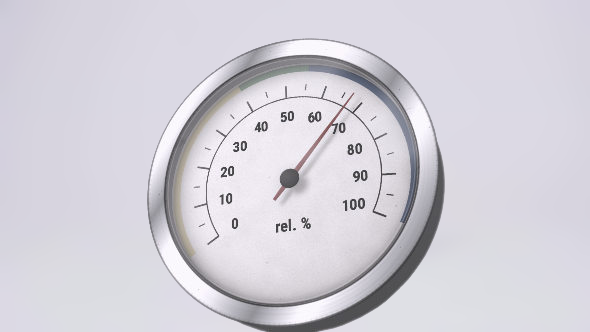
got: 67.5 %
